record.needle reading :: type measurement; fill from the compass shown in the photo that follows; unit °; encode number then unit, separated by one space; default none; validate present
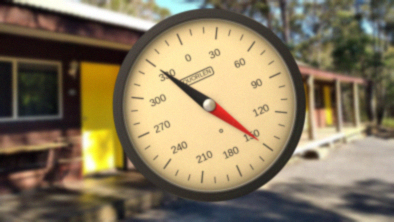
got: 150 °
